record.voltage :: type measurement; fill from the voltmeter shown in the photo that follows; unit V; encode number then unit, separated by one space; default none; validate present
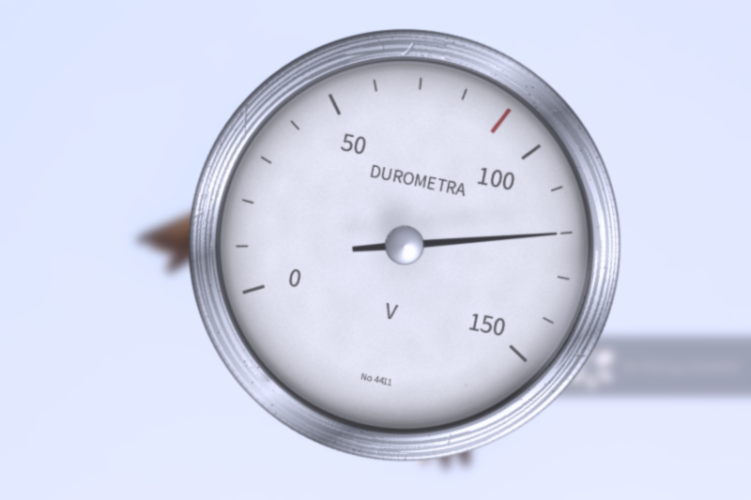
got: 120 V
